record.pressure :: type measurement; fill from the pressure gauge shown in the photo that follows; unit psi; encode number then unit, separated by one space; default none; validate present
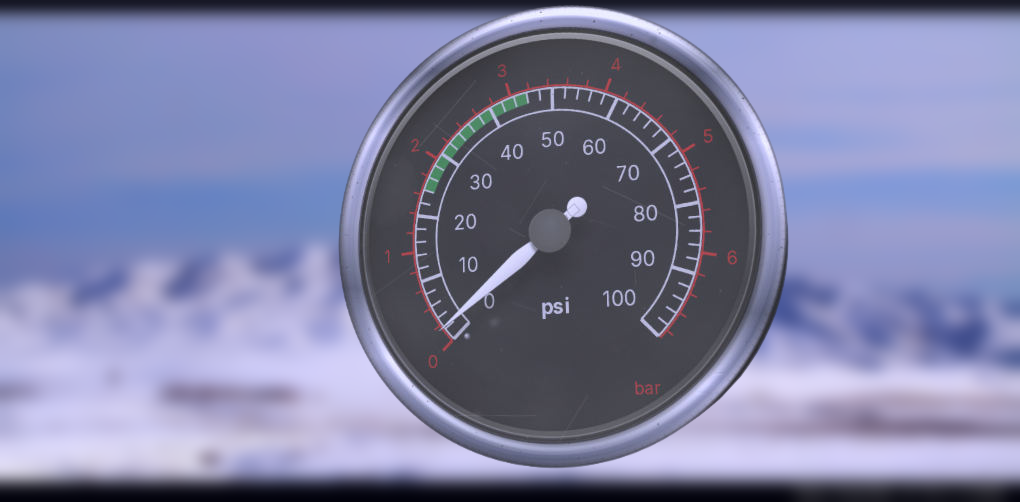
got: 2 psi
